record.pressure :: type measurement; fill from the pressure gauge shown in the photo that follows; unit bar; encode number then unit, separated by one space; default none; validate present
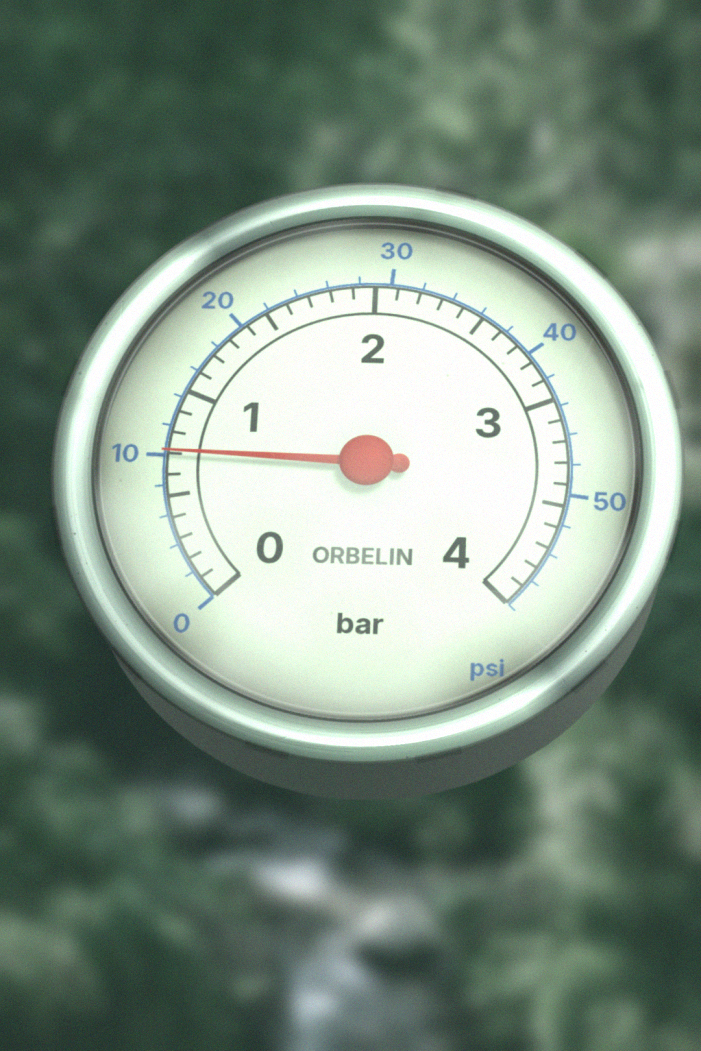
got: 0.7 bar
